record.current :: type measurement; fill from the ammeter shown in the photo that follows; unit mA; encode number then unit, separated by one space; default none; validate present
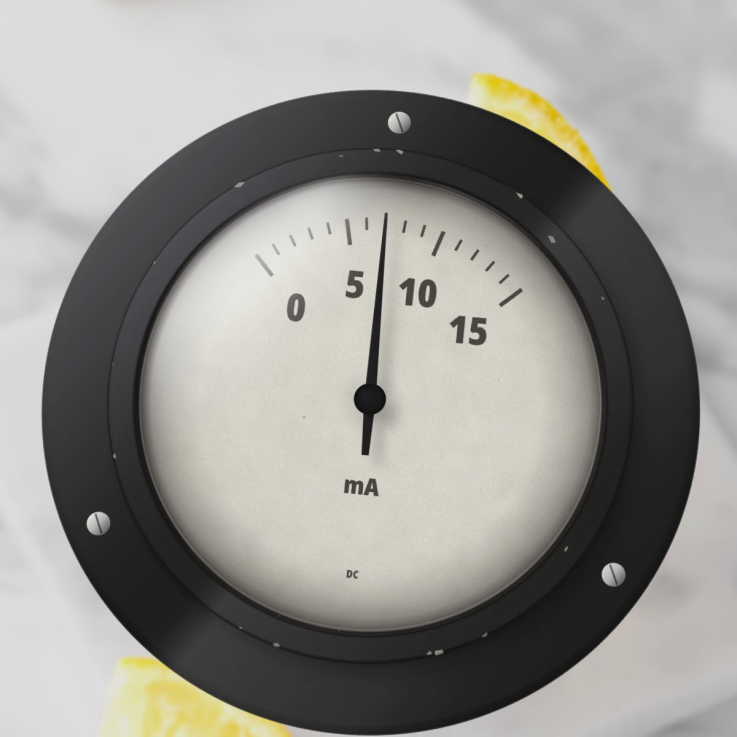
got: 7 mA
